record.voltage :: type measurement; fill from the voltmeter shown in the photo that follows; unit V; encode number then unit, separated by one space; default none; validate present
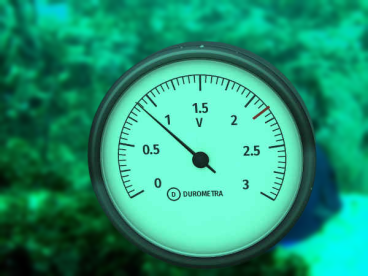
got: 0.9 V
